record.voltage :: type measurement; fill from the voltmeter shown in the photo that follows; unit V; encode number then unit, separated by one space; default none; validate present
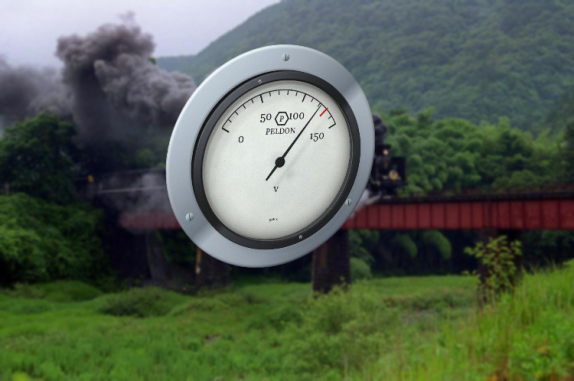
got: 120 V
